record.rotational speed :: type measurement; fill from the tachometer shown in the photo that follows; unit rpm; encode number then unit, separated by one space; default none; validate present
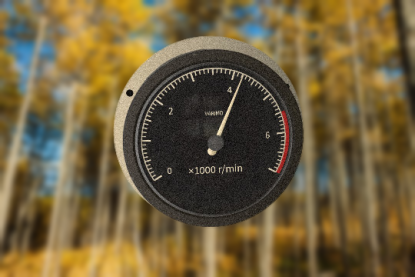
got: 4200 rpm
